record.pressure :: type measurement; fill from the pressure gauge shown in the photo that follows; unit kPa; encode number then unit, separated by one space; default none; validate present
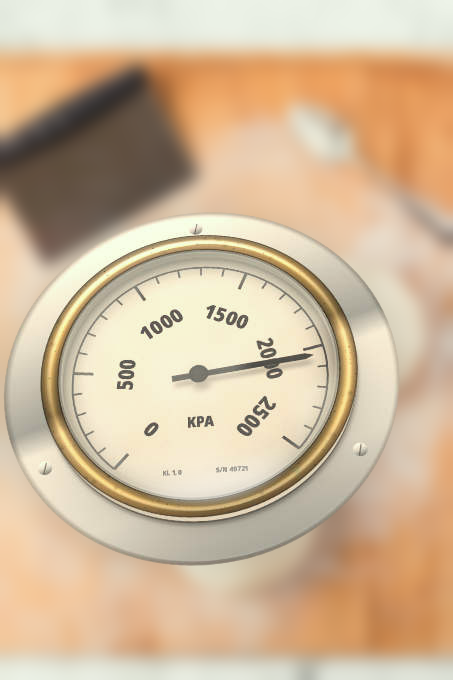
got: 2050 kPa
